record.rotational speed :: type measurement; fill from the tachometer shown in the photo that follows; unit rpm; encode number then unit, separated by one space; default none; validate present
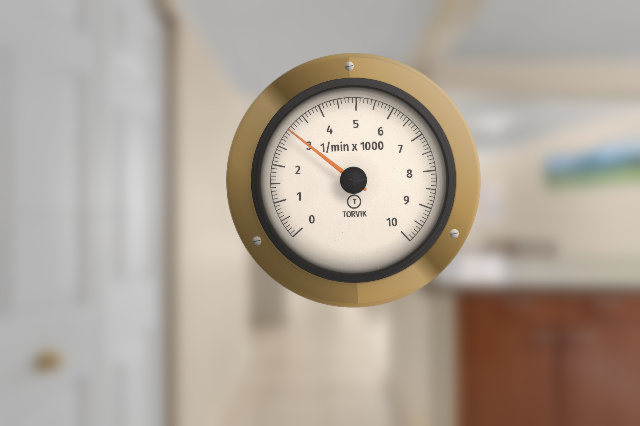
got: 3000 rpm
